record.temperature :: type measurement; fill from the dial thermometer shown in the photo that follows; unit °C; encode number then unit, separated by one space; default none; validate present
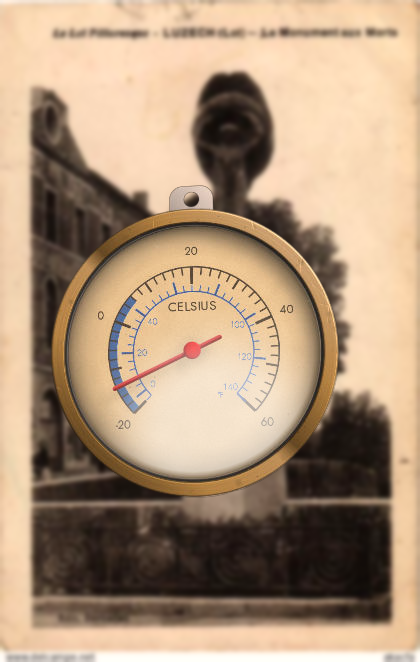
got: -14 °C
